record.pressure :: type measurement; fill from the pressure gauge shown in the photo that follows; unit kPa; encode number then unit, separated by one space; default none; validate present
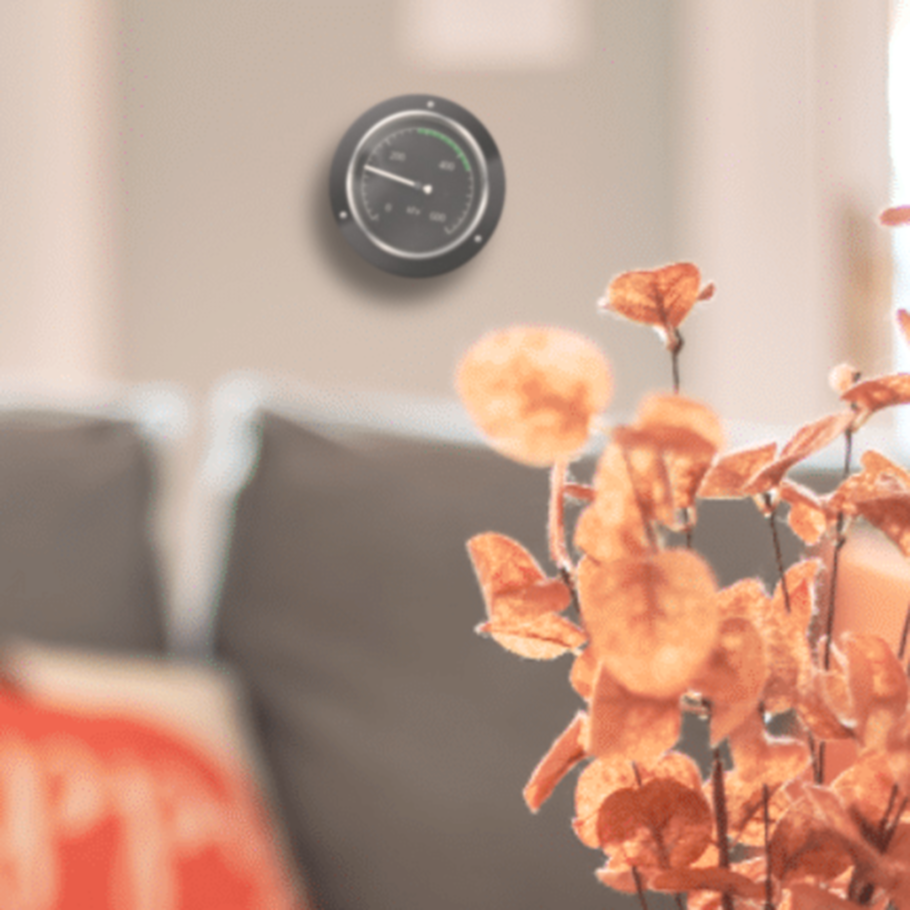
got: 120 kPa
